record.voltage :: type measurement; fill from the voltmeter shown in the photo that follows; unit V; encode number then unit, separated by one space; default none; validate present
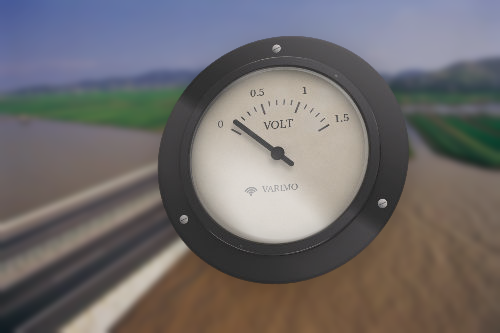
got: 0.1 V
